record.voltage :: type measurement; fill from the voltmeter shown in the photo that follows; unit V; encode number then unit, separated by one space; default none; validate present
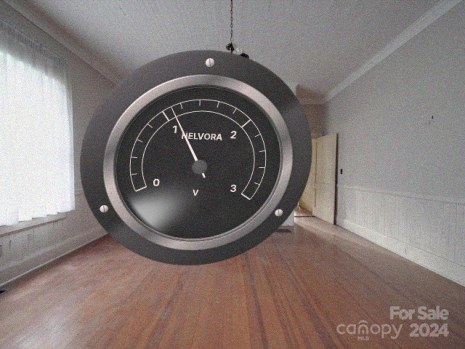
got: 1.1 V
